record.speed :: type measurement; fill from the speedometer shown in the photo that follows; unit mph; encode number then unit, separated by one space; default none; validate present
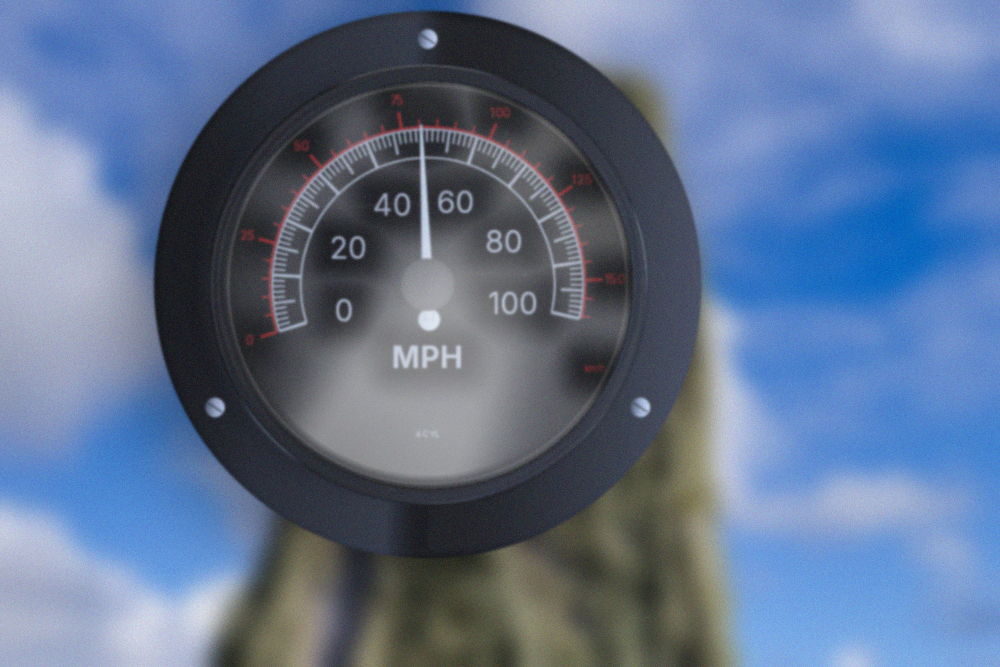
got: 50 mph
